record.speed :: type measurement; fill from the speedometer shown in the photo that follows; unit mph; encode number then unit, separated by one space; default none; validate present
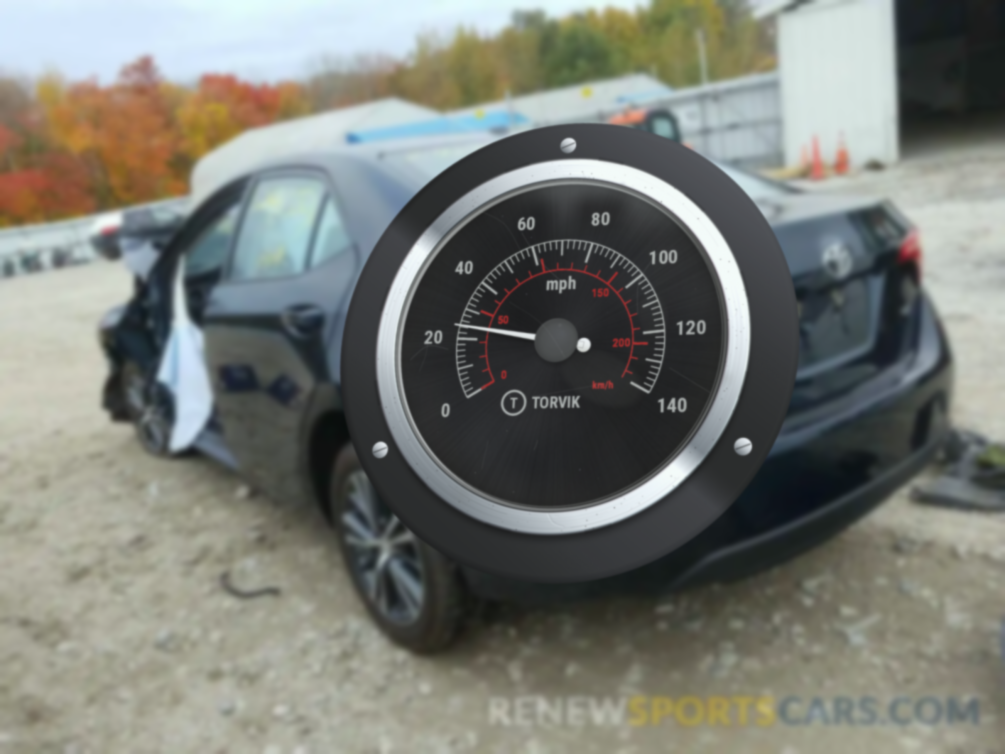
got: 24 mph
